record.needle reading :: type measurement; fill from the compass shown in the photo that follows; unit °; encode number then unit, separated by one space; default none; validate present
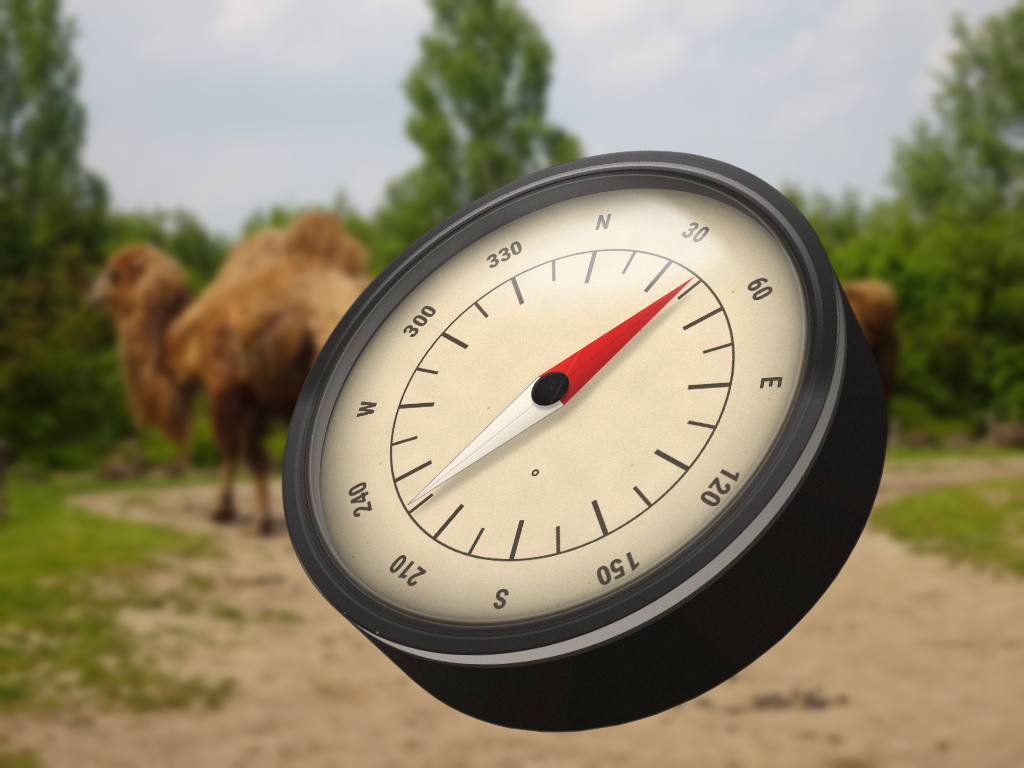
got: 45 °
